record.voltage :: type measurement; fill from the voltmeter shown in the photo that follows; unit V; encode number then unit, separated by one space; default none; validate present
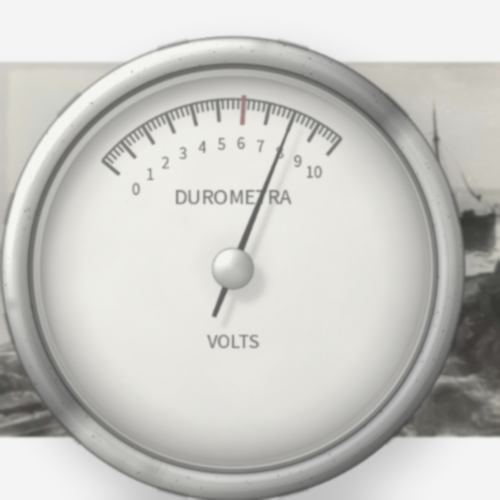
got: 8 V
